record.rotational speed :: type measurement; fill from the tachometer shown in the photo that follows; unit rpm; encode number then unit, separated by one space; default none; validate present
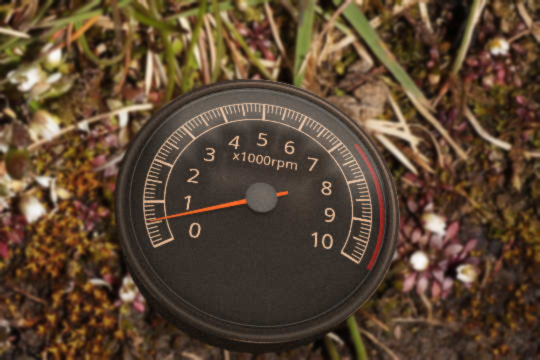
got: 500 rpm
